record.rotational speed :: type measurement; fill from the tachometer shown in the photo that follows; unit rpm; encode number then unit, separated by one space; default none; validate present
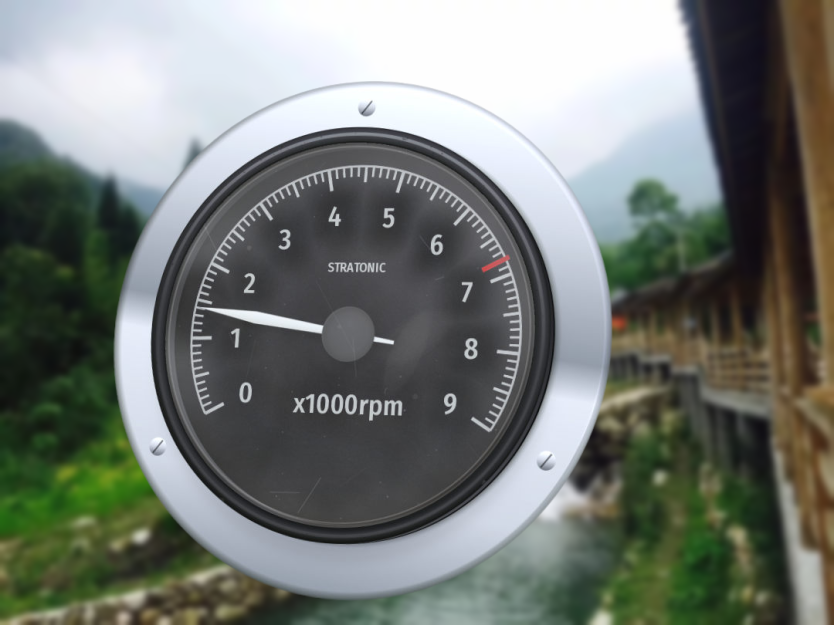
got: 1400 rpm
